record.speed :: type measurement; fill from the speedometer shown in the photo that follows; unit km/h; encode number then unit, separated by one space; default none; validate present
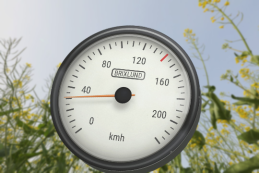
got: 30 km/h
